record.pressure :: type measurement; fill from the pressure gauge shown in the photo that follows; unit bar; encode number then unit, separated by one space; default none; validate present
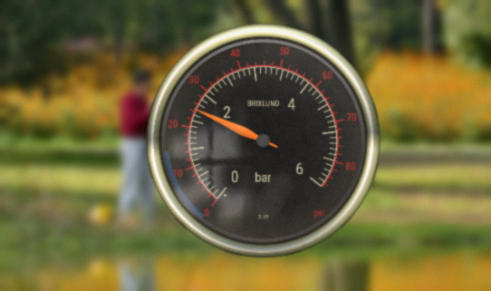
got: 1.7 bar
